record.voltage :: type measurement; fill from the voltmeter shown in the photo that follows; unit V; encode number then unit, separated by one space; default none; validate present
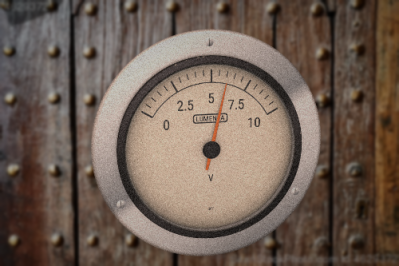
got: 6 V
